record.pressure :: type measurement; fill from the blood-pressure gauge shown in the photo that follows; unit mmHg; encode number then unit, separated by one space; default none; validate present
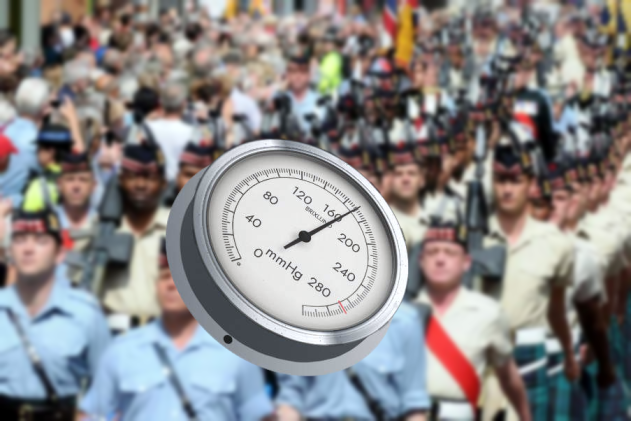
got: 170 mmHg
